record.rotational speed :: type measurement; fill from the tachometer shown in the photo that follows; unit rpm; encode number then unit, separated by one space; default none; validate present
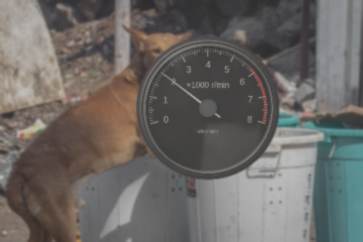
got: 2000 rpm
